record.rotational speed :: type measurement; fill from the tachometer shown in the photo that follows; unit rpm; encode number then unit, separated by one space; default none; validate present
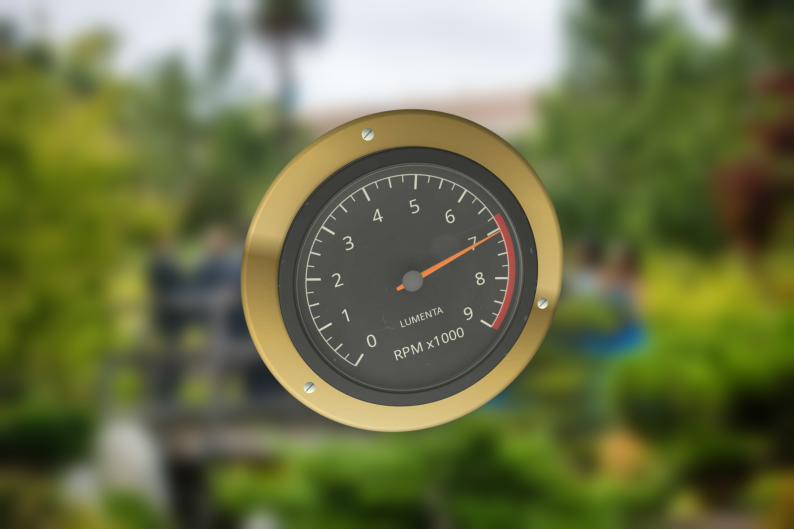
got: 7000 rpm
